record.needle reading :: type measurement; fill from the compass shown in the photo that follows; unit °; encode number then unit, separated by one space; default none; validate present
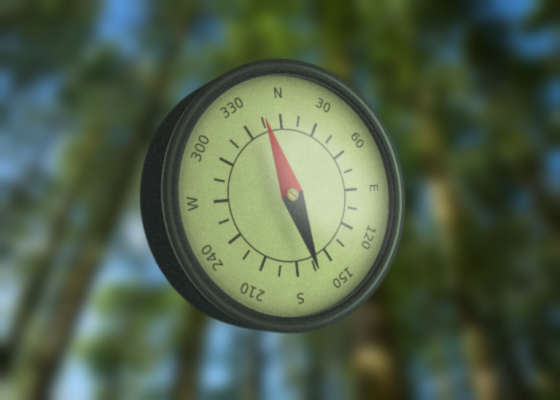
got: 345 °
